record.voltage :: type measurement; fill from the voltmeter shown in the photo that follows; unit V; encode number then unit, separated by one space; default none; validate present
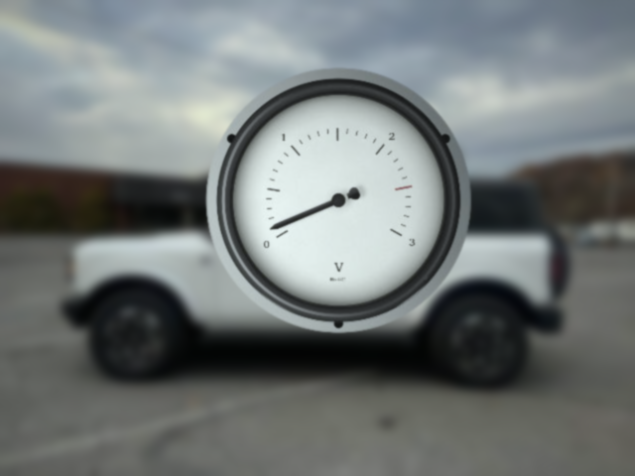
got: 0.1 V
